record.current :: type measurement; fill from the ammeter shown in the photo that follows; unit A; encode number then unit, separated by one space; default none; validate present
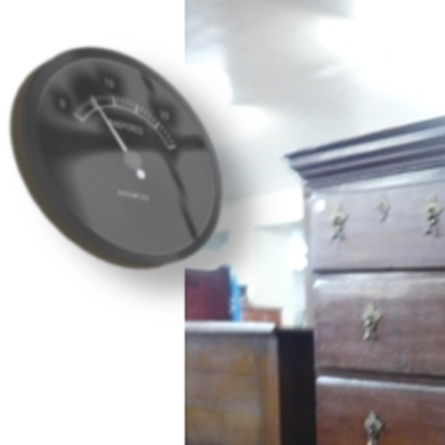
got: 5 A
